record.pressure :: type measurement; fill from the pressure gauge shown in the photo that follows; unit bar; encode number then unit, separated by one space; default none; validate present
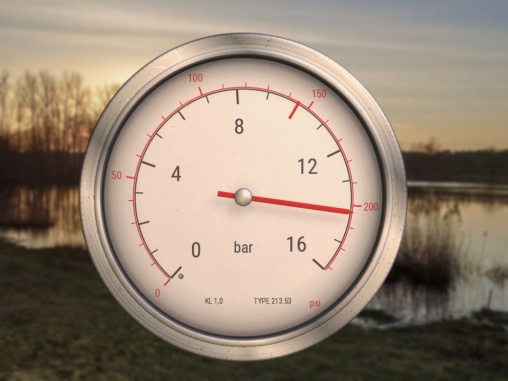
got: 14 bar
